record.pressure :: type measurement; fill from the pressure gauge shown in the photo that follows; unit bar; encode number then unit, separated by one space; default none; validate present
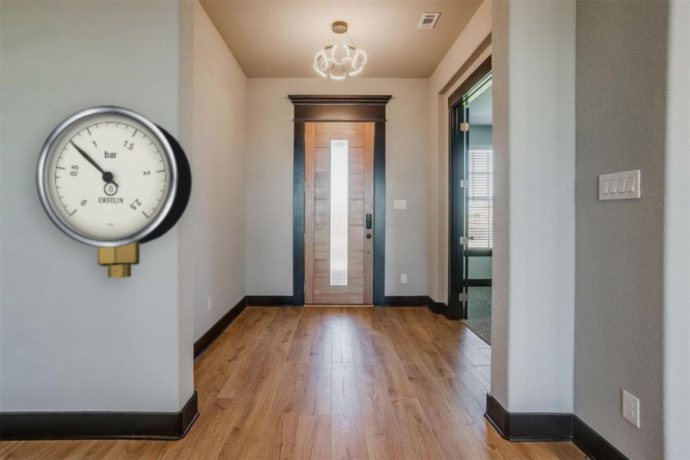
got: 0.8 bar
